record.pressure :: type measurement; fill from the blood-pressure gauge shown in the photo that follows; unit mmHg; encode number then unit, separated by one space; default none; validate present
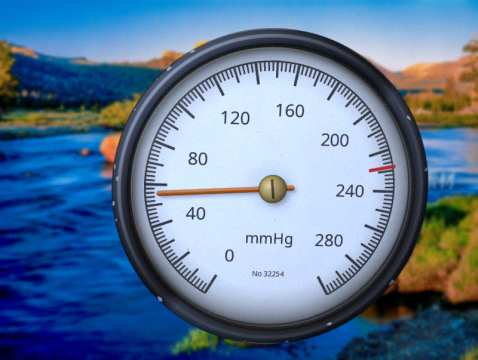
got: 56 mmHg
